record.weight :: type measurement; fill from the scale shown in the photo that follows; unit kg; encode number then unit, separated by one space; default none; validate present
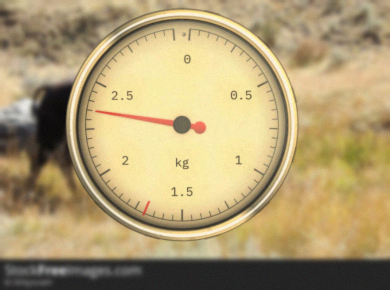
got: 2.35 kg
